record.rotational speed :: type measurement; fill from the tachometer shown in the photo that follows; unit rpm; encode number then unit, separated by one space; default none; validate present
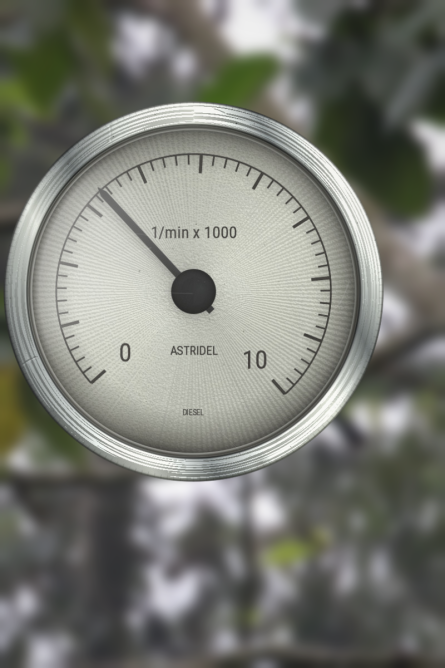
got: 3300 rpm
